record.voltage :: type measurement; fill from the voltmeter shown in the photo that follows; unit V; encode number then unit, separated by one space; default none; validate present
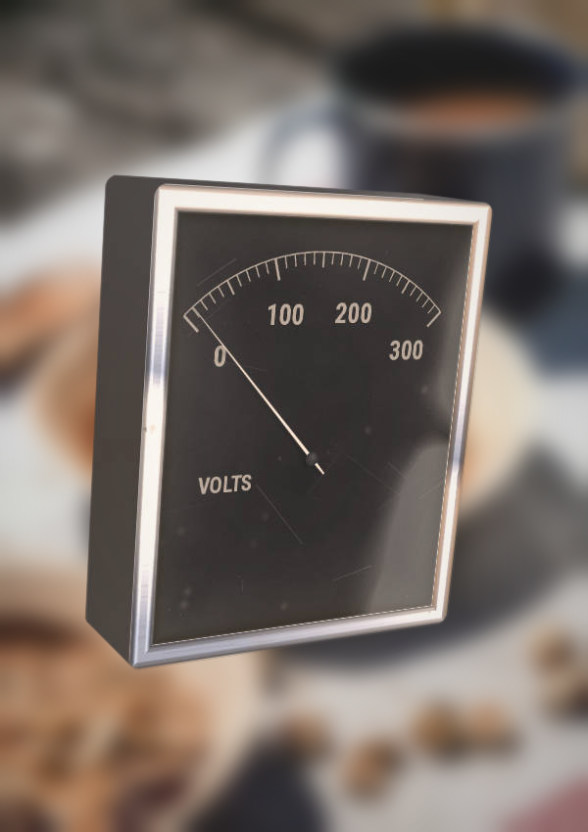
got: 10 V
